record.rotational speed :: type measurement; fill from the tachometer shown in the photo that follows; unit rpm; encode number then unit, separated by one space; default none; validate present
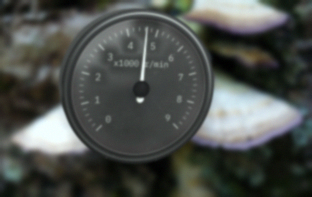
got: 4600 rpm
